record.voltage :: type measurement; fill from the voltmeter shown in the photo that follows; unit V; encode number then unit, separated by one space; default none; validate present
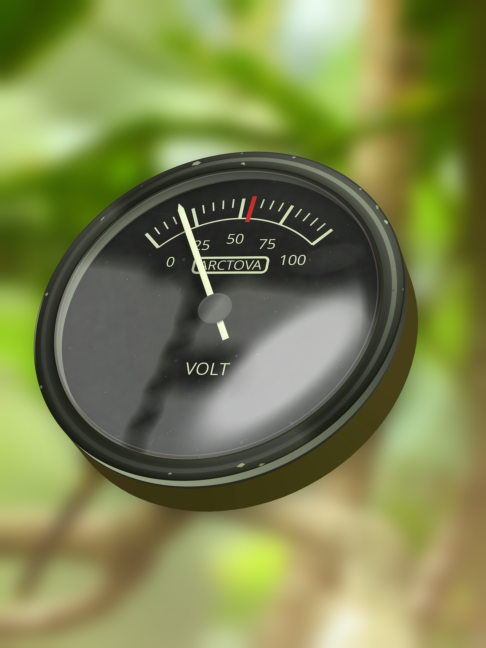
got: 20 V
